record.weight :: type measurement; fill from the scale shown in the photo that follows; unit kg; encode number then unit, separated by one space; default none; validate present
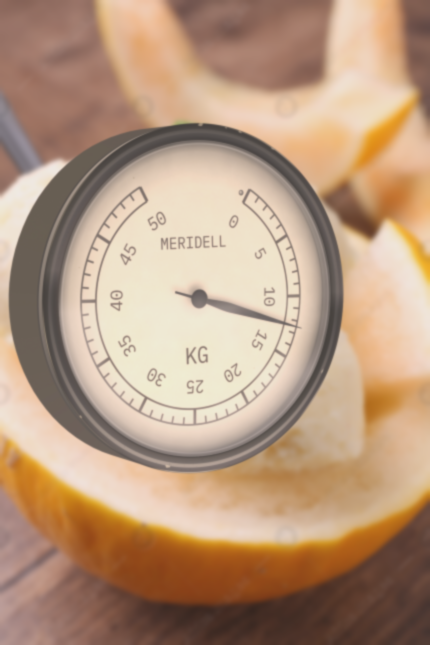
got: 12.5 kg
